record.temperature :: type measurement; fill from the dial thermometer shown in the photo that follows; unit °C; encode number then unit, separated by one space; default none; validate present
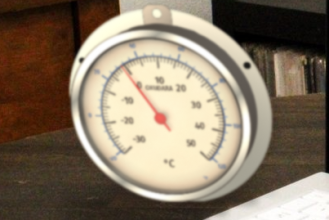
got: 0 °C
